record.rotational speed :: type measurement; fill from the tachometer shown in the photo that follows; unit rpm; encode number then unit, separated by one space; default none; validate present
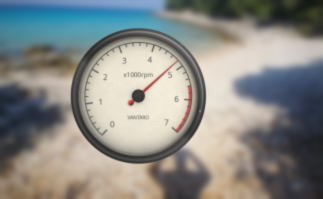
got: 4800 rpm
